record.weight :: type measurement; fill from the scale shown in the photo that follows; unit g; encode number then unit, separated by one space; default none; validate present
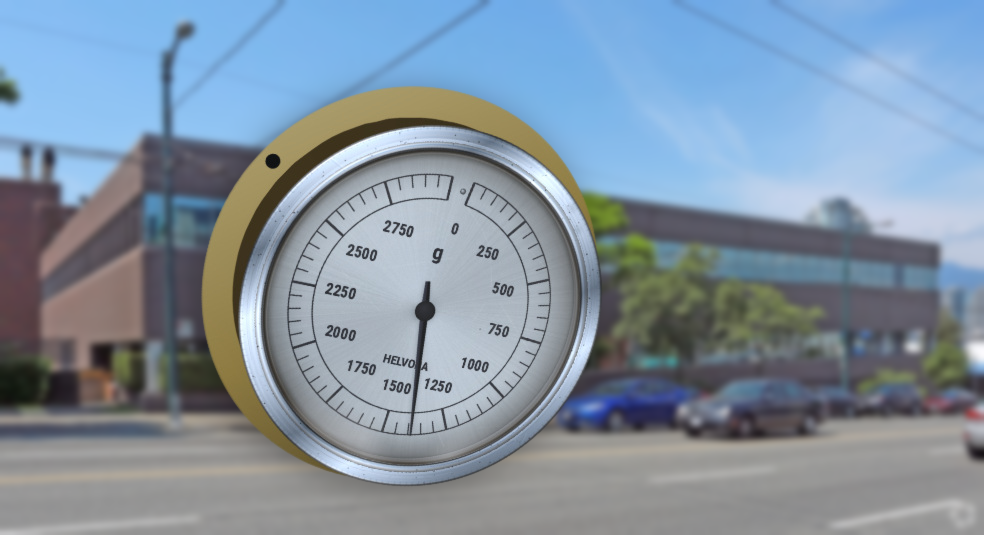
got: 1400 g
